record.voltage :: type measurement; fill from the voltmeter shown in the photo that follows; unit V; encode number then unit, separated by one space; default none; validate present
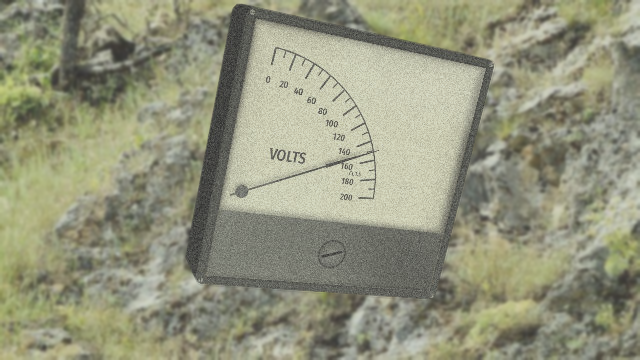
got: 150 V
